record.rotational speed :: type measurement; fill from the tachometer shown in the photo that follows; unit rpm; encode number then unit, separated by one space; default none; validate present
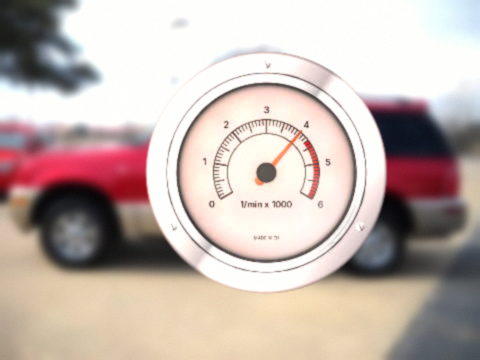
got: 4000 rpm
